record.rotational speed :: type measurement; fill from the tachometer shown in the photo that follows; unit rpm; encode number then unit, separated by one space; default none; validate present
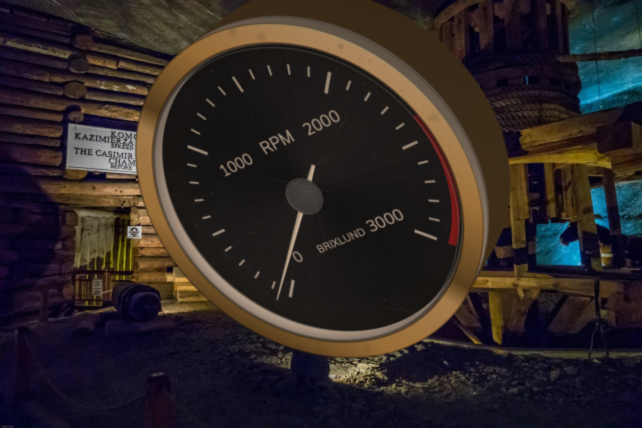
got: 50 rpm
